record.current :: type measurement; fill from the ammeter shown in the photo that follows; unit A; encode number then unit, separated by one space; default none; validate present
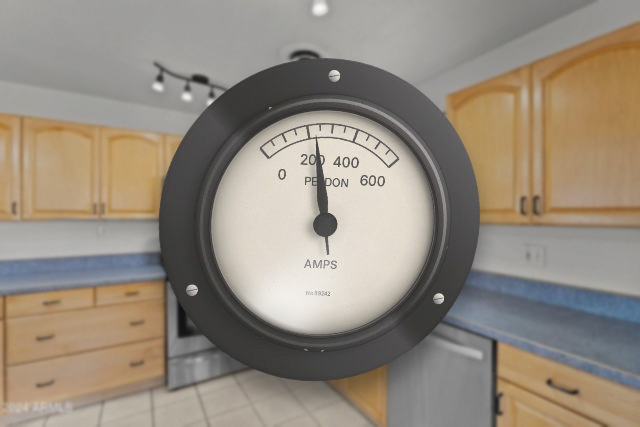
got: 225 A
